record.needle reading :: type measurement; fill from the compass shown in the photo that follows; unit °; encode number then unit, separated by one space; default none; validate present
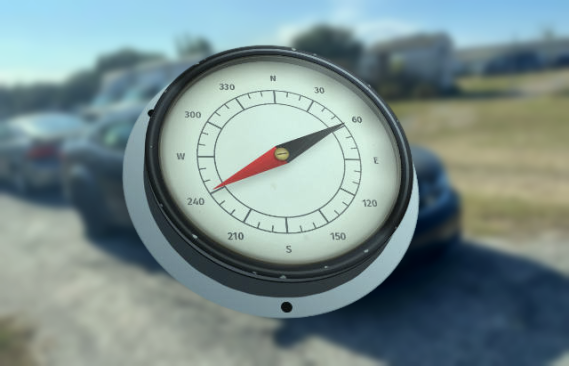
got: 240 °
